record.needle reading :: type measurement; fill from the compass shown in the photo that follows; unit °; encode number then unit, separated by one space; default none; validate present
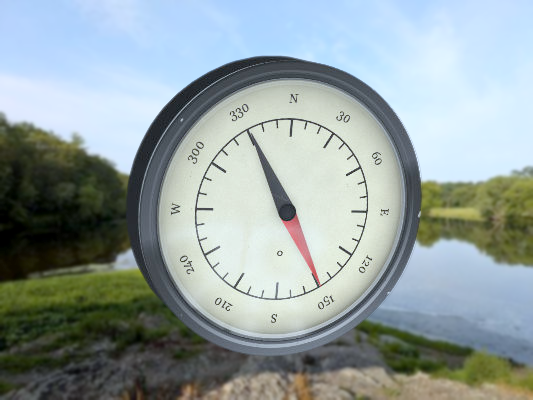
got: 150 °
